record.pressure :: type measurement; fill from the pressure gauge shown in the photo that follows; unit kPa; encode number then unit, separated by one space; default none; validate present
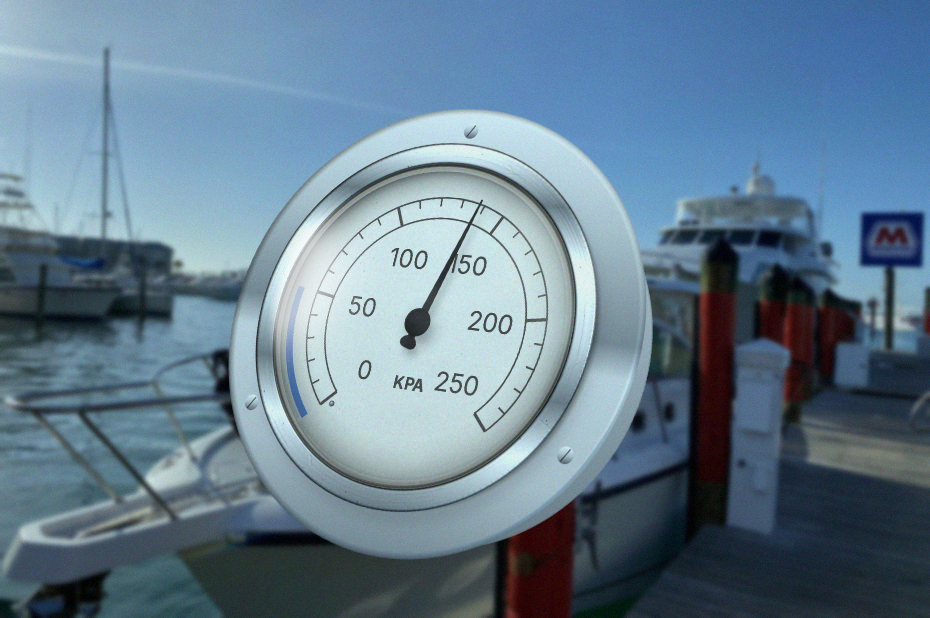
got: 140 kPa
